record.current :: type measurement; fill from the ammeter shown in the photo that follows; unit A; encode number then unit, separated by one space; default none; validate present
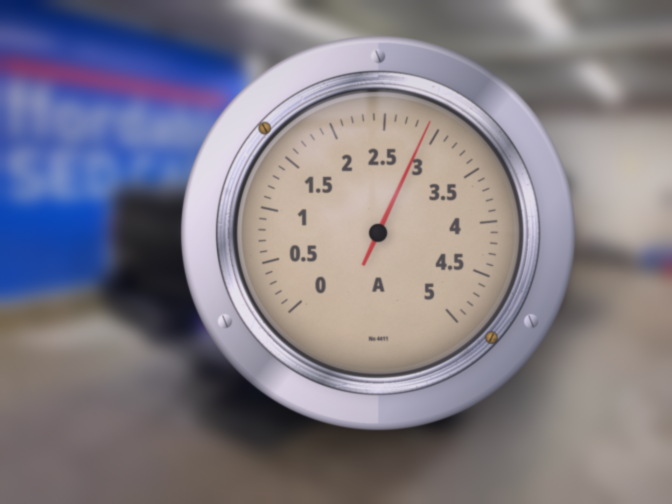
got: 2.9 A
